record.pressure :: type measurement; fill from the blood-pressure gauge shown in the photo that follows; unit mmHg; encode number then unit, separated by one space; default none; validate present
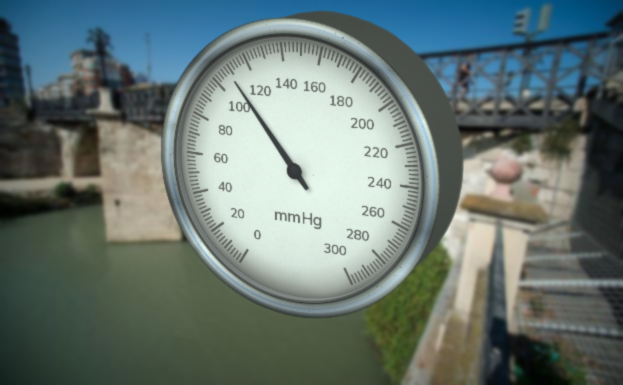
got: 110 mmHg
